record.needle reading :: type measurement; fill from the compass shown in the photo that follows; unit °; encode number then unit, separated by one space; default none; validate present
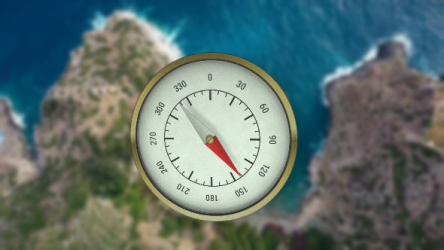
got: 140 °
